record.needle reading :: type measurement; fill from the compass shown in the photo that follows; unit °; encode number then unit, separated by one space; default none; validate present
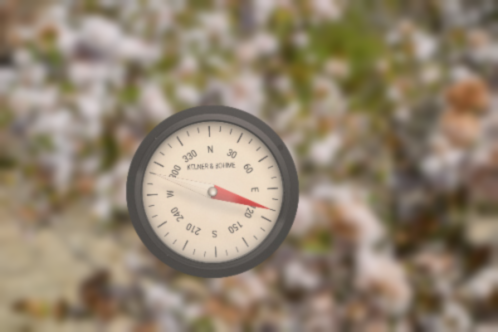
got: 110 °
